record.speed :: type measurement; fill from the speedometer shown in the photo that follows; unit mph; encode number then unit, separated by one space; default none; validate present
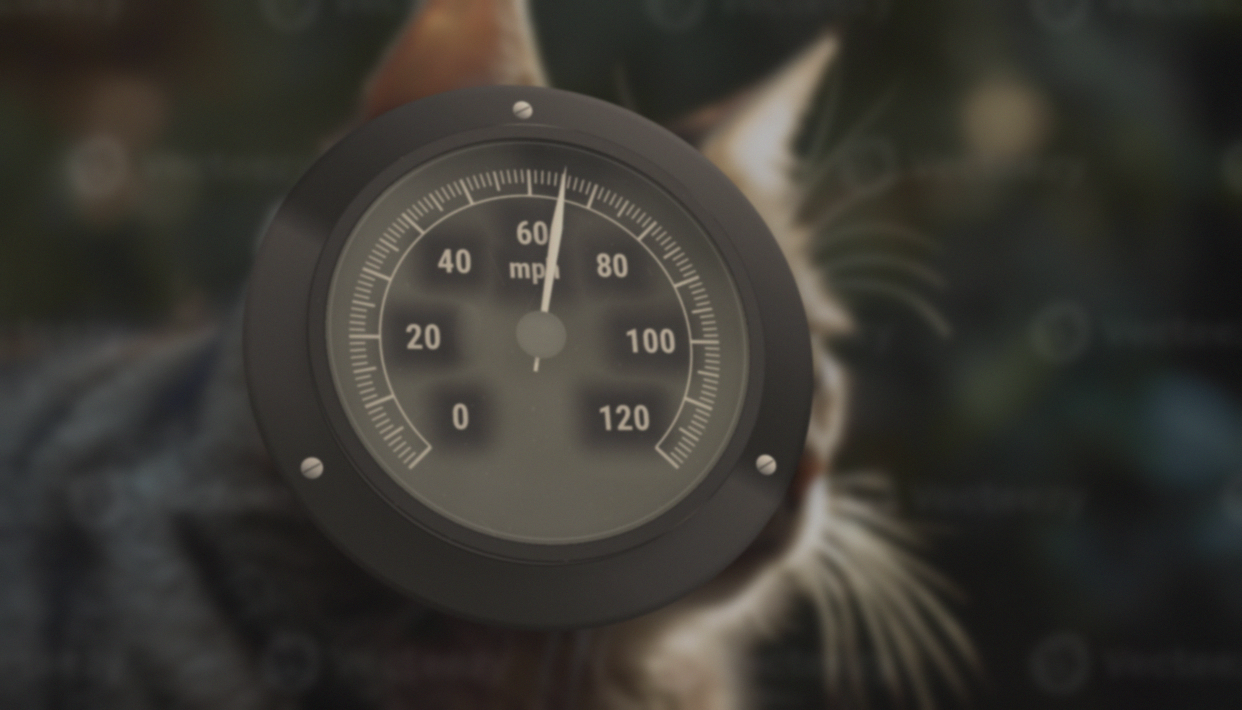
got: 65 mph
